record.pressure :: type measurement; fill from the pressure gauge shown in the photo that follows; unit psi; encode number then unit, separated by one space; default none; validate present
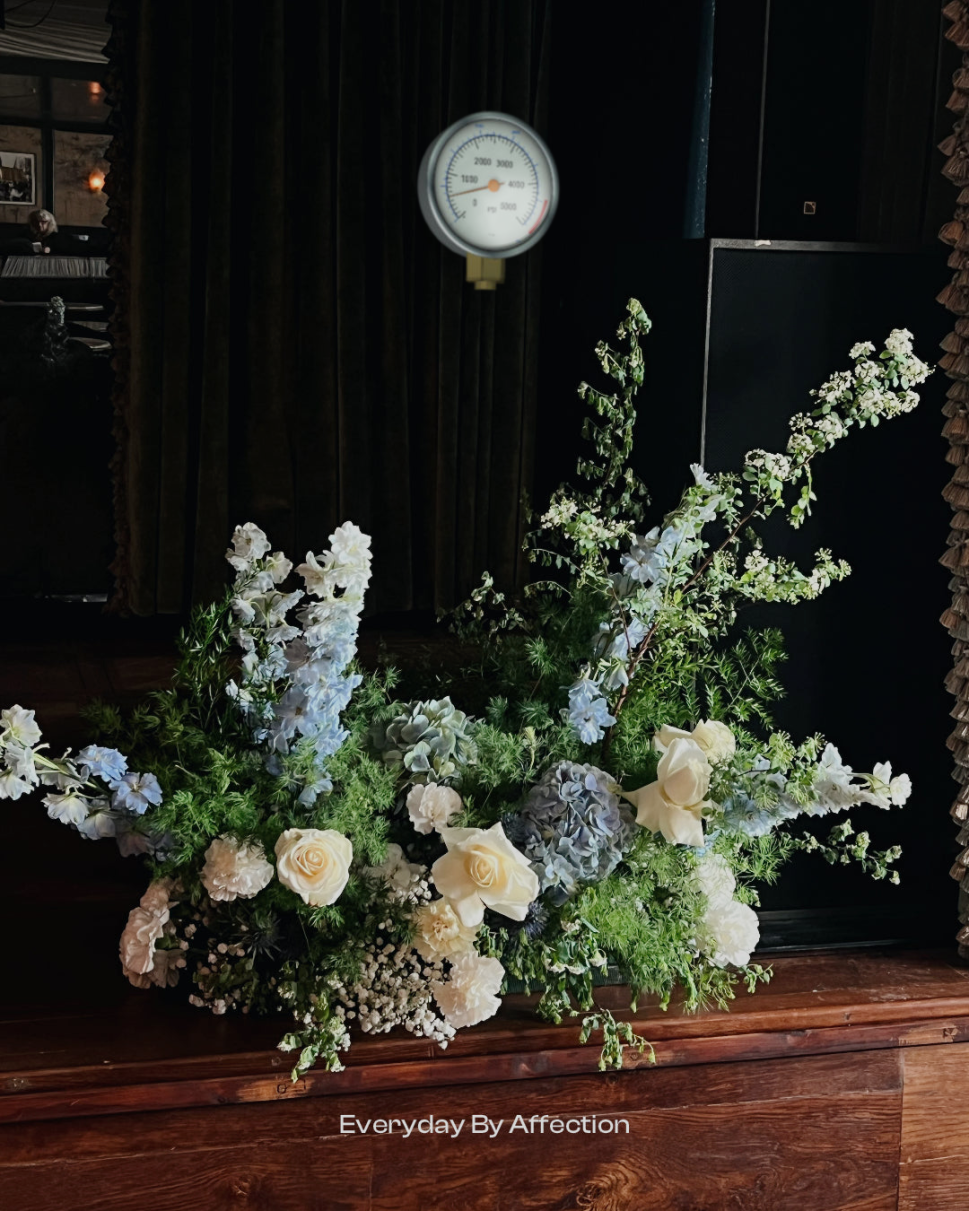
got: 500 psi
